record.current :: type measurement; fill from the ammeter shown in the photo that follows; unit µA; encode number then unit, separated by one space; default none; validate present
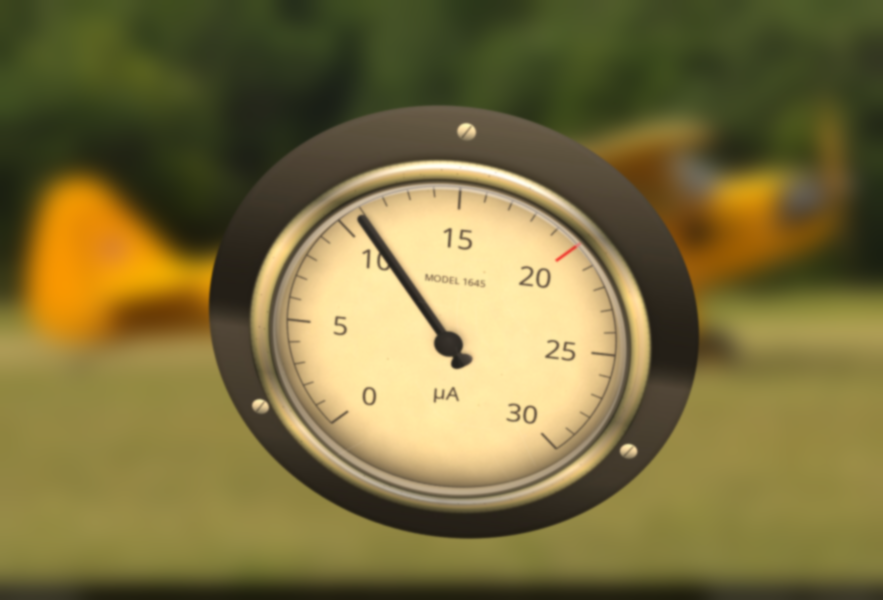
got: 11 µA
